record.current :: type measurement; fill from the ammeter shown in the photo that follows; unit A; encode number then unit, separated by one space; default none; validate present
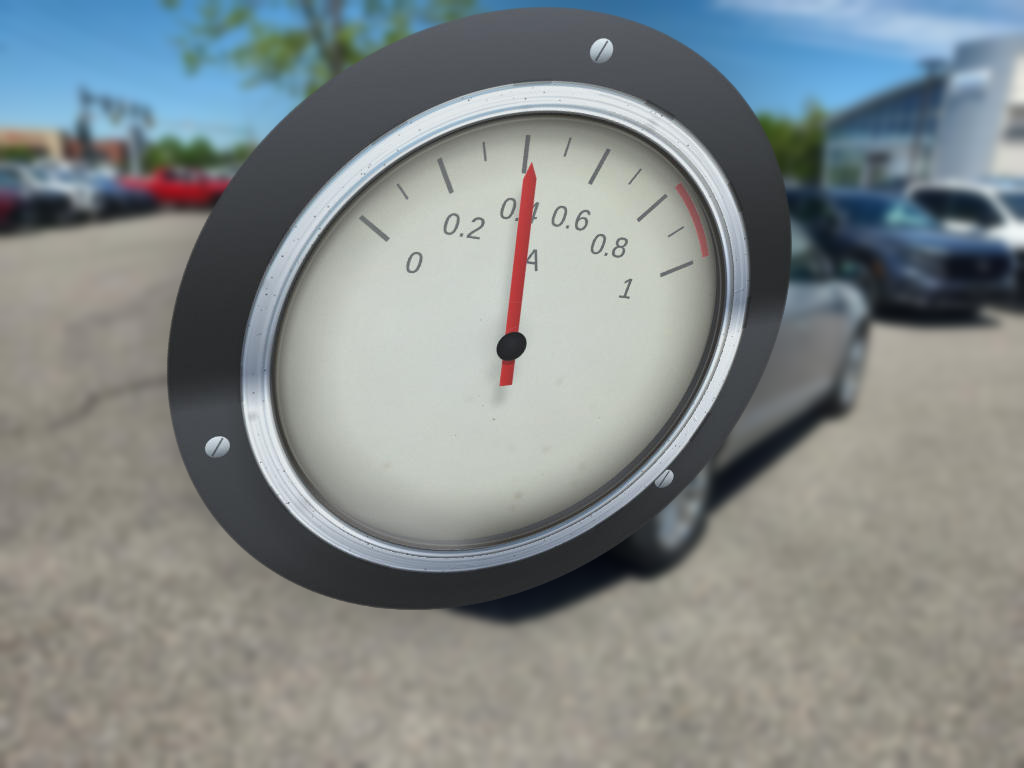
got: 0.4 A
